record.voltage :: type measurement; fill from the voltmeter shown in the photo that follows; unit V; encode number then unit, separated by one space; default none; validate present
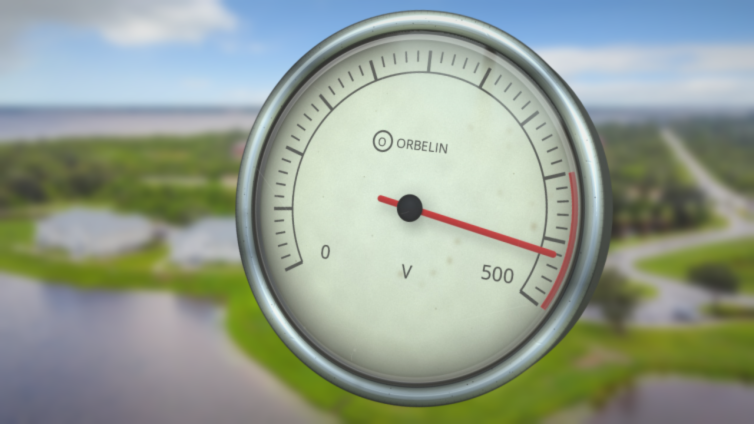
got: 460 V
